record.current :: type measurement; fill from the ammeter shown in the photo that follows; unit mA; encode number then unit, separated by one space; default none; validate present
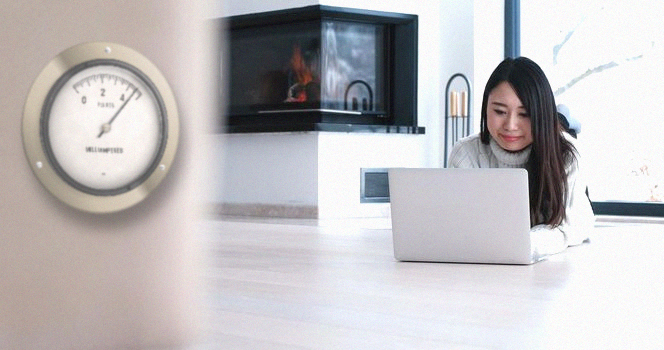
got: 4.5 mA
